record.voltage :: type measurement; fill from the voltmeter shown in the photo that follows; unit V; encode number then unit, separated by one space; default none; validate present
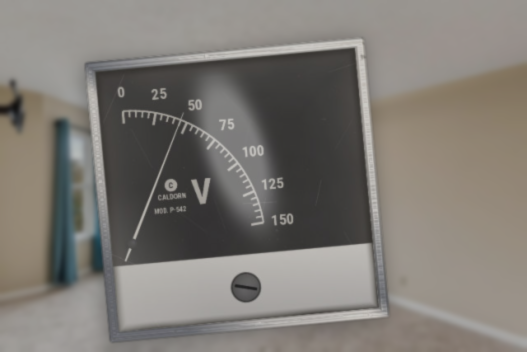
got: 45 V
